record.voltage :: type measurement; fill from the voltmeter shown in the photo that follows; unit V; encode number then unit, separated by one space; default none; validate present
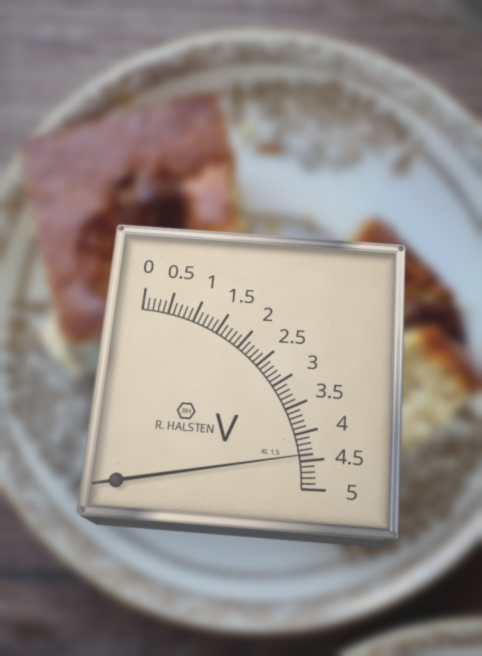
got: 4.4 V
